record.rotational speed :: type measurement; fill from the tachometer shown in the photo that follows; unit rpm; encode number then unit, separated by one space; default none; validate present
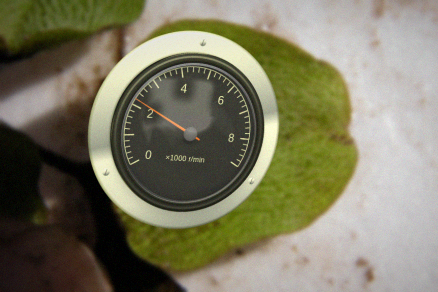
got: 2200 rpm
